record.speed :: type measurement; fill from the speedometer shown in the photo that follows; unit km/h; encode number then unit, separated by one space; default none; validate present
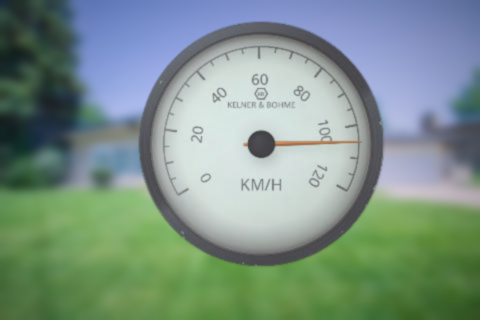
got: 105 km/h
